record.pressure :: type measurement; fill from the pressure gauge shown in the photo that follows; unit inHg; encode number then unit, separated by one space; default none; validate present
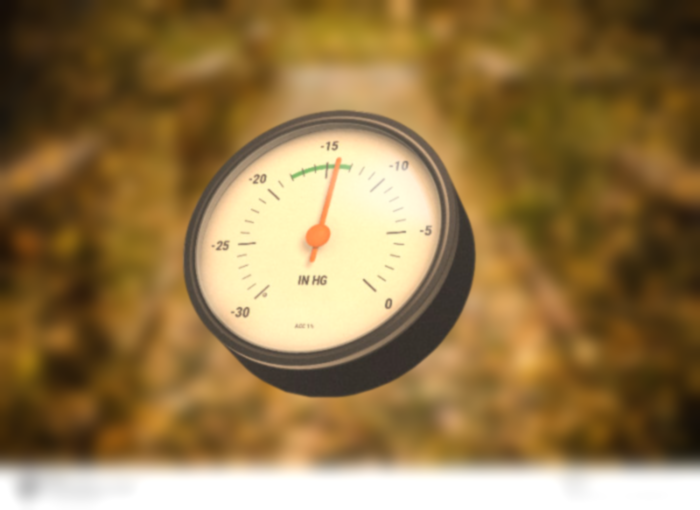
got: -14 inHg
